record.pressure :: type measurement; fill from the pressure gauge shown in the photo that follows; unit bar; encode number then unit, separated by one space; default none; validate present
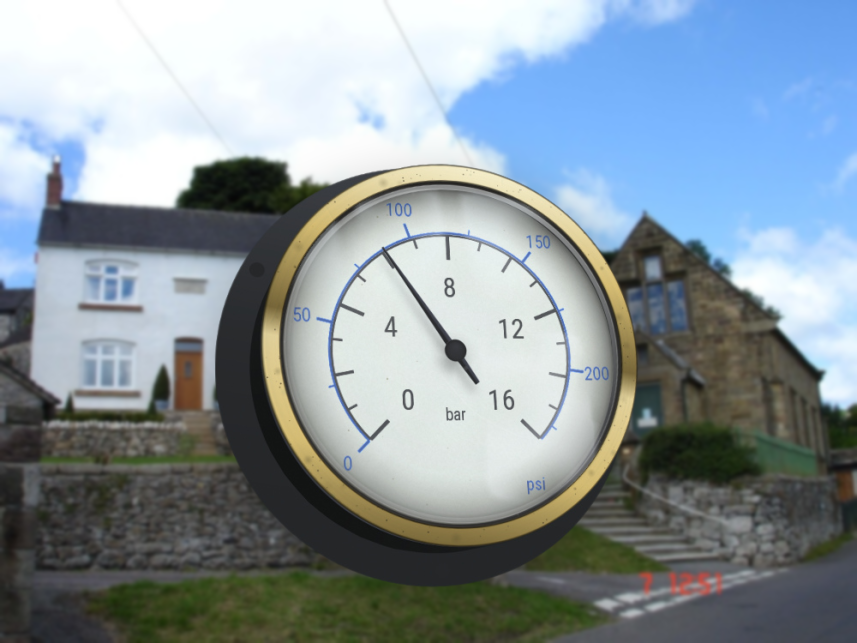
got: 6 bar
